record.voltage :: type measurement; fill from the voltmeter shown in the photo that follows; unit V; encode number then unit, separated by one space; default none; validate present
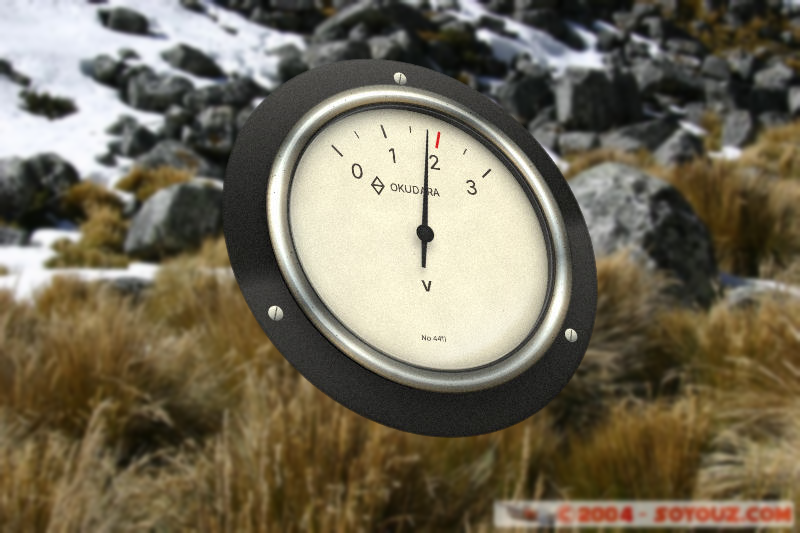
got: 1.75 V
